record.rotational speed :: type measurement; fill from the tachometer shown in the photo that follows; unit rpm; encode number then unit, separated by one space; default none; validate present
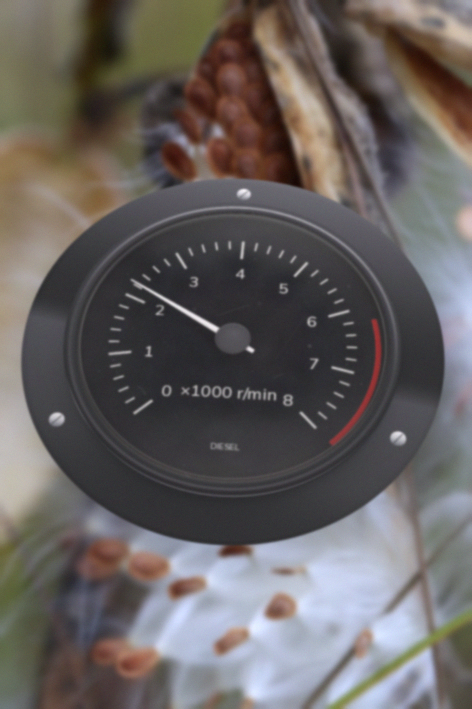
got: 2200 rpm
